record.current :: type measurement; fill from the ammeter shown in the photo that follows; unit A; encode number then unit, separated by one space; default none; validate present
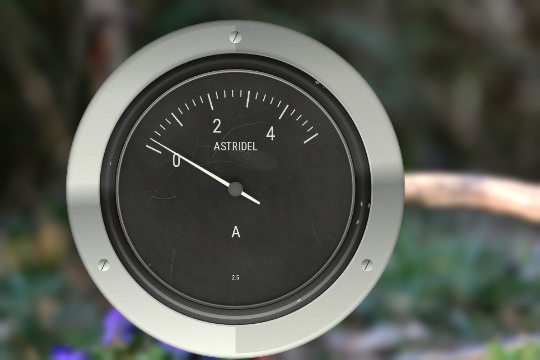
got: 0.2 A
